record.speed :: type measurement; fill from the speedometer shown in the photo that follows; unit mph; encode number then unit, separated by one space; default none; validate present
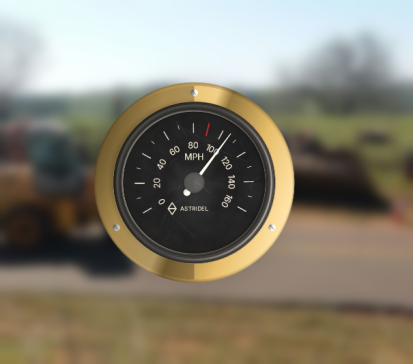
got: 105 mph
